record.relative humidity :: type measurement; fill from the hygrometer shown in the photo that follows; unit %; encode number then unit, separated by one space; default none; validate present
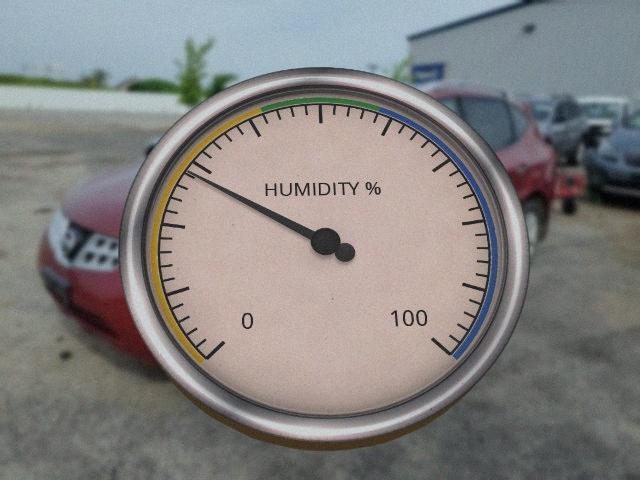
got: 28 %
